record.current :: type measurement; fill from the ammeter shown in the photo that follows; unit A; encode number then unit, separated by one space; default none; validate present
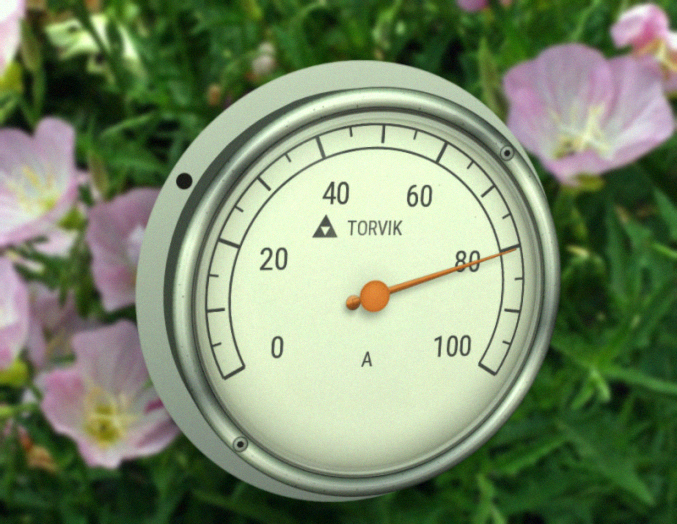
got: 80 A
